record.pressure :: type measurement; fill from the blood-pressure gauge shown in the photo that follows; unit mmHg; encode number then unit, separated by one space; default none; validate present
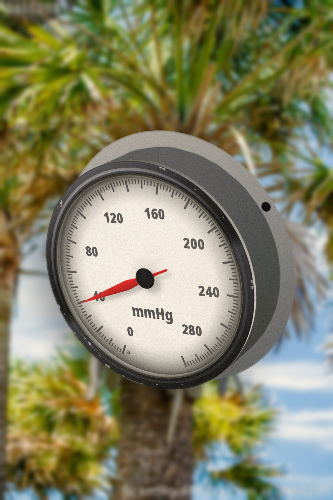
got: 40 mmHg
